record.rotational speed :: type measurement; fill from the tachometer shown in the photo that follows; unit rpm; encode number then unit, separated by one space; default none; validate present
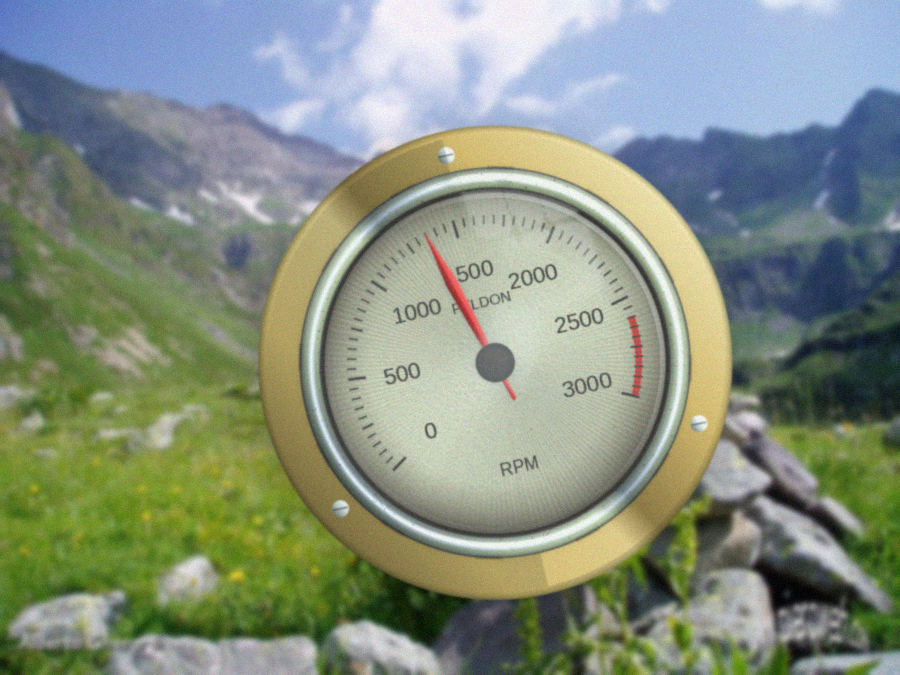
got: 1350 rpm
